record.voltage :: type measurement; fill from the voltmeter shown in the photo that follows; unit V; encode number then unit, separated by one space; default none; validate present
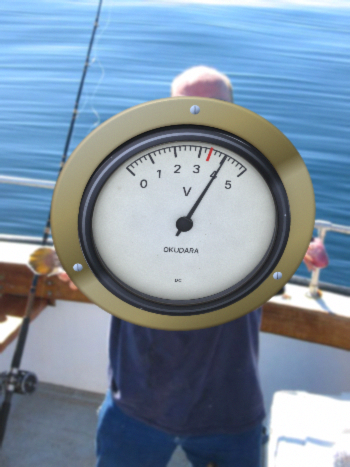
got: 4 V
